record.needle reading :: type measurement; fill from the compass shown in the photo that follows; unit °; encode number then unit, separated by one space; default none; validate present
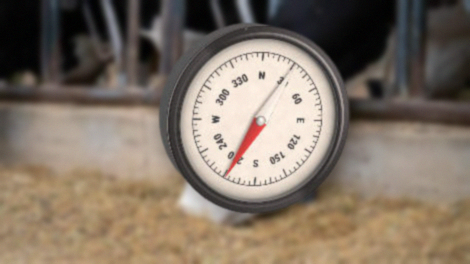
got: 210 °
